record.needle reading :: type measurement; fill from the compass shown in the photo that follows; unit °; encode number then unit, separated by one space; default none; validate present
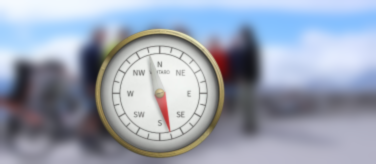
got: 165 °
